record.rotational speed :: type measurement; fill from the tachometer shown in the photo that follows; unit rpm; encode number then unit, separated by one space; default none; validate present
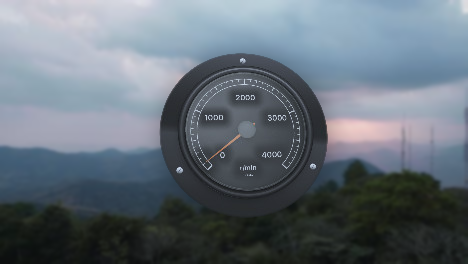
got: 100 rpm
